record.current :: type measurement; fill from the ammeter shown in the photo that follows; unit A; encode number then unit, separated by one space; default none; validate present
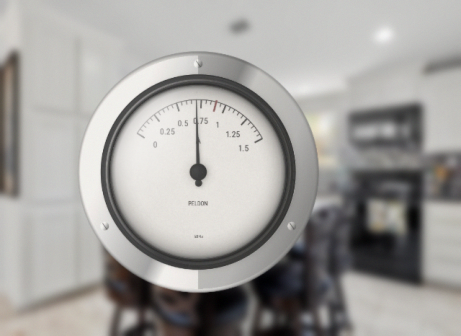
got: 0.7 A
